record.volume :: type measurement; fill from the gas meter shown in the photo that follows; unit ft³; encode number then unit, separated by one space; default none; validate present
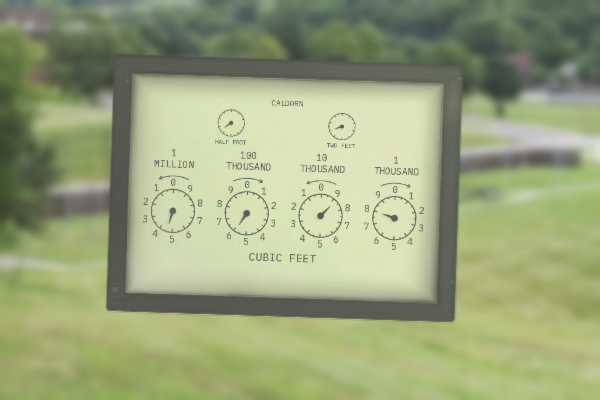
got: 458800 ft³
